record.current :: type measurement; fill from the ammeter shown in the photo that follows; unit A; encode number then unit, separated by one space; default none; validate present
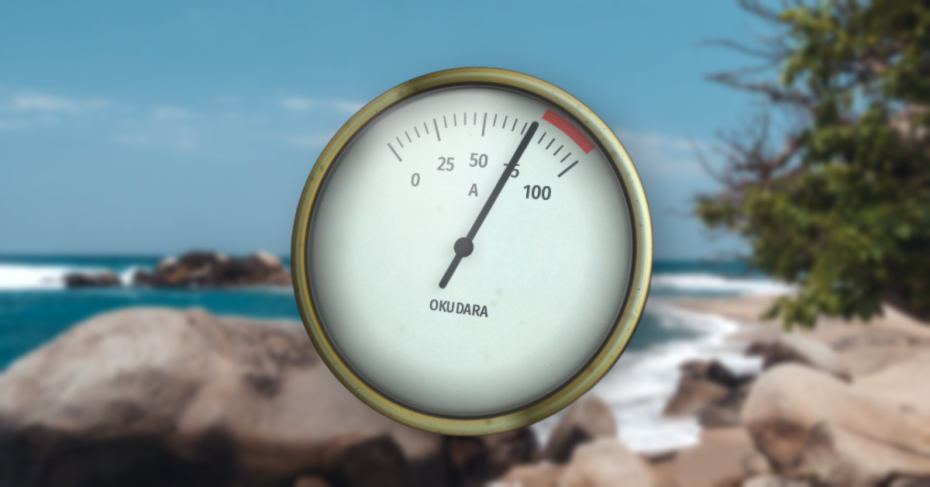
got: 75 A
